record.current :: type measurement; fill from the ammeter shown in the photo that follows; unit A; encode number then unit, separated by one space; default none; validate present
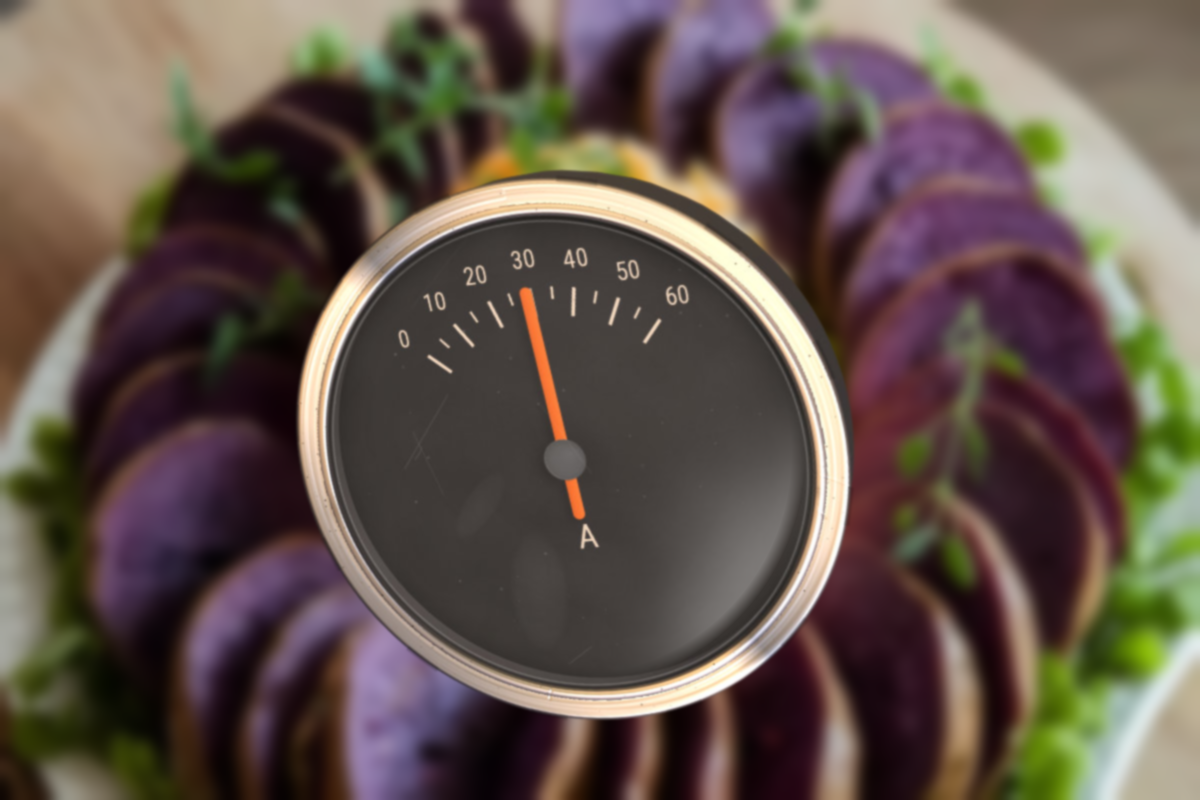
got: 30 A
